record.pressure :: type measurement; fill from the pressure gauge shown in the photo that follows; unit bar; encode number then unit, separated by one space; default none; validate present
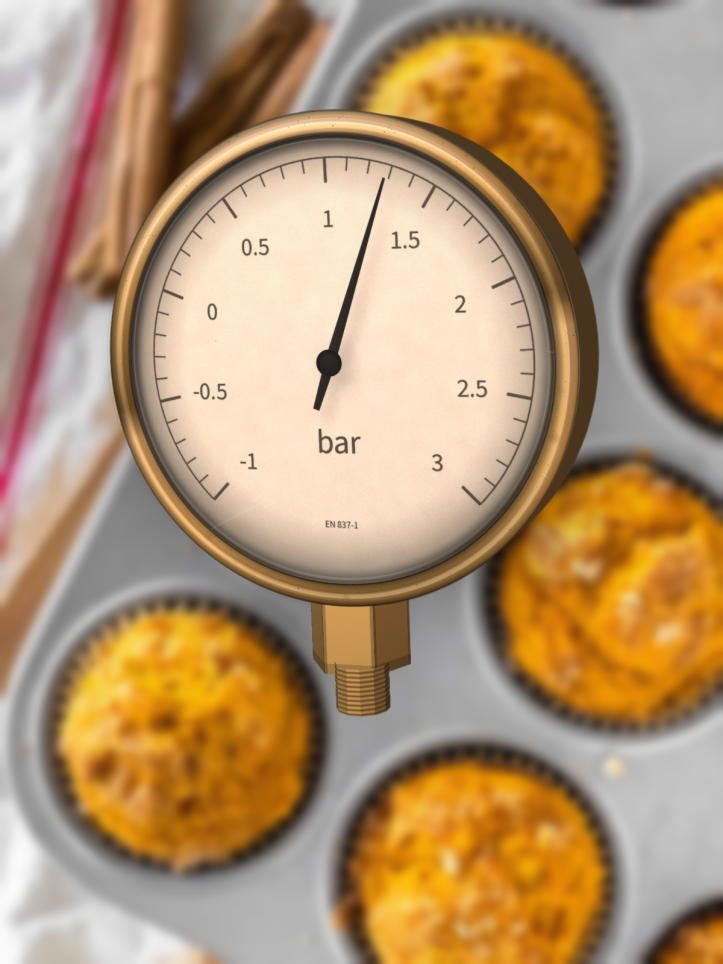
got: 1.3 bar
